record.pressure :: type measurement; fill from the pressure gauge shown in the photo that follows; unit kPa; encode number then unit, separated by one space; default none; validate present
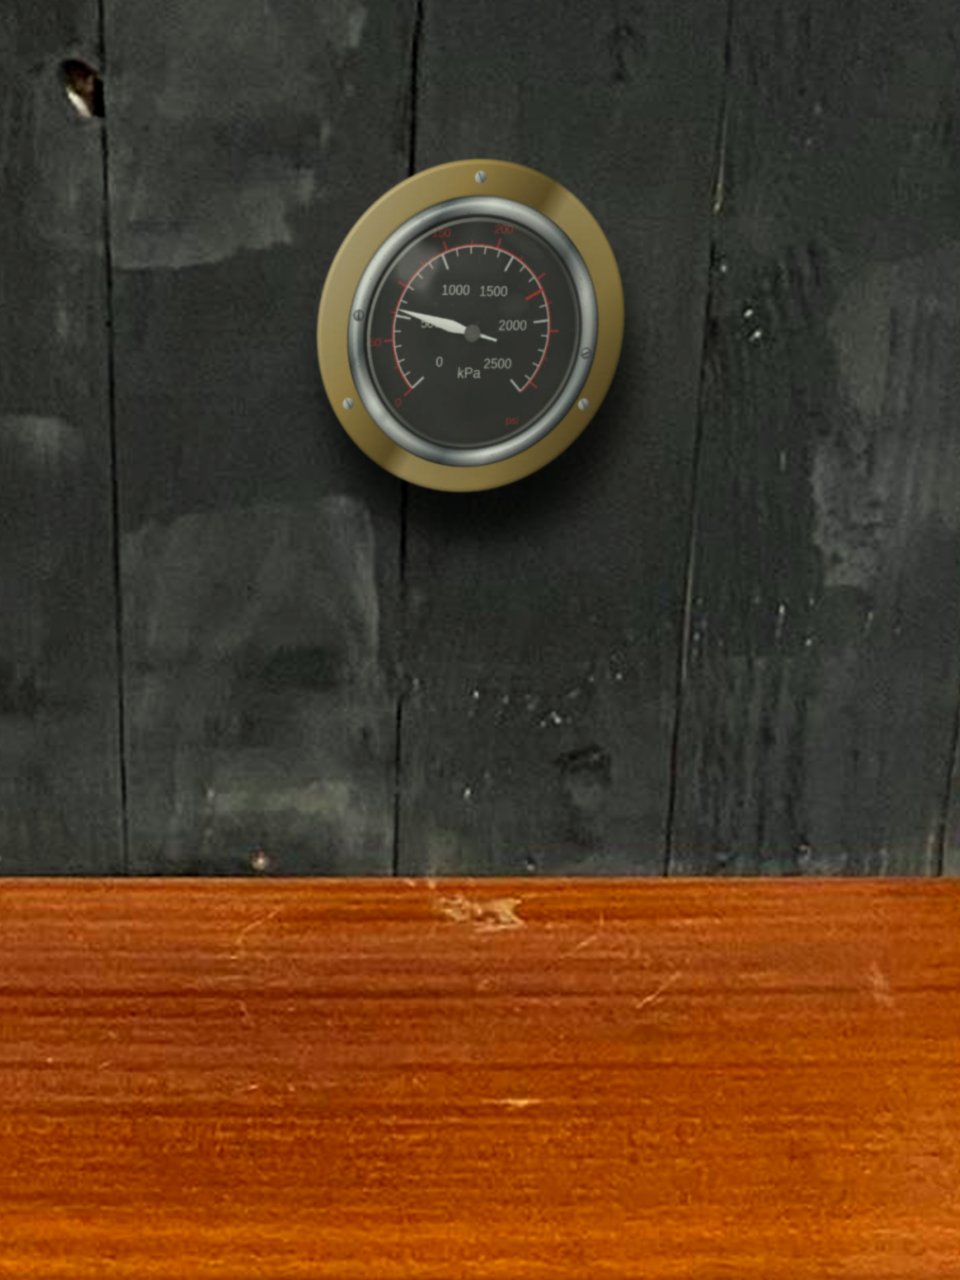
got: 550 kPa
